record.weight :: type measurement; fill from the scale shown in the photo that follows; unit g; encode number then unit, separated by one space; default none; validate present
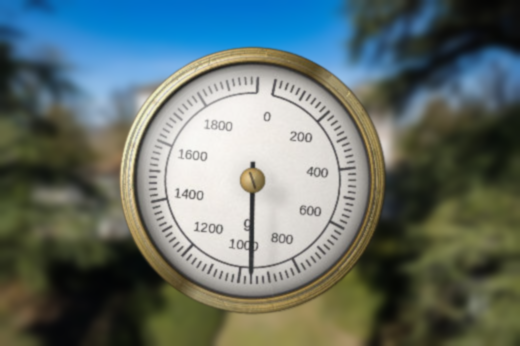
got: 960 g
